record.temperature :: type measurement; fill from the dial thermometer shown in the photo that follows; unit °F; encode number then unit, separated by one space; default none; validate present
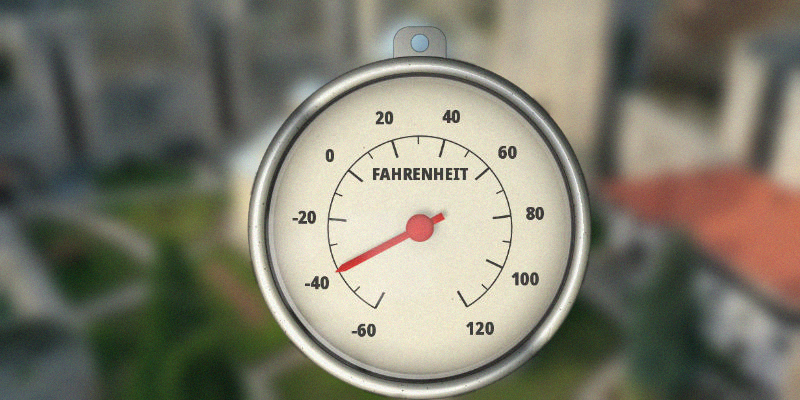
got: -40 °F
